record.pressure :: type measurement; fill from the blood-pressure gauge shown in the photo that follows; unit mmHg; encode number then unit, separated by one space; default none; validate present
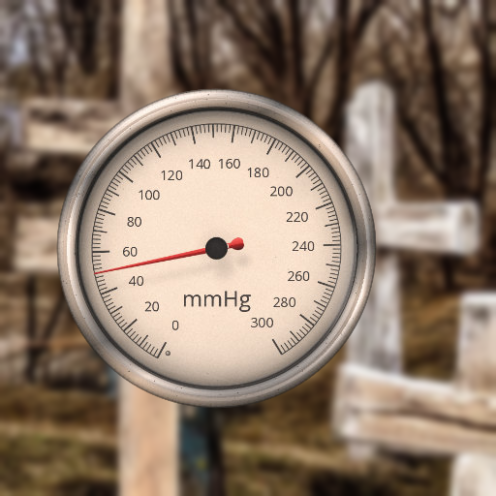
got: 50 mmHg
